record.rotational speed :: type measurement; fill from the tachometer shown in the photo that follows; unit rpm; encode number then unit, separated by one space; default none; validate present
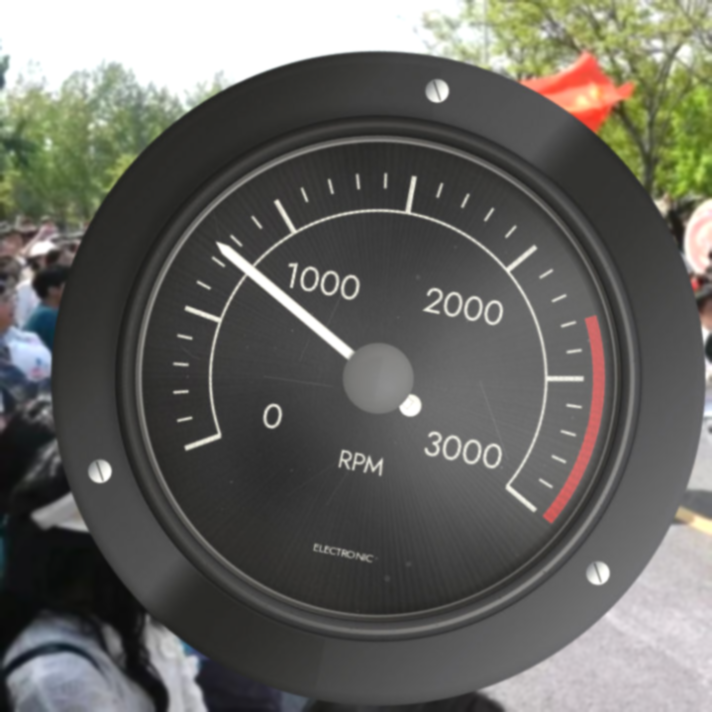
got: 750 rpm
